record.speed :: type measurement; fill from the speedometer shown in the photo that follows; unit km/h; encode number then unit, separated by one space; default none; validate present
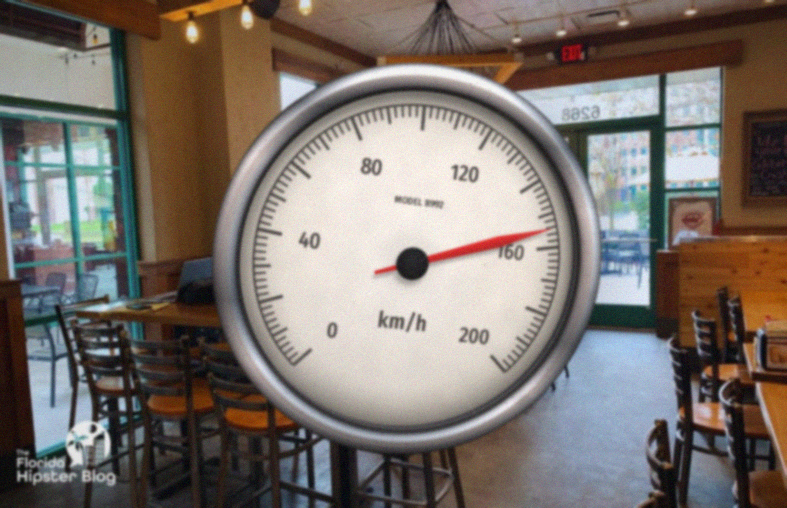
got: 154 km/h
